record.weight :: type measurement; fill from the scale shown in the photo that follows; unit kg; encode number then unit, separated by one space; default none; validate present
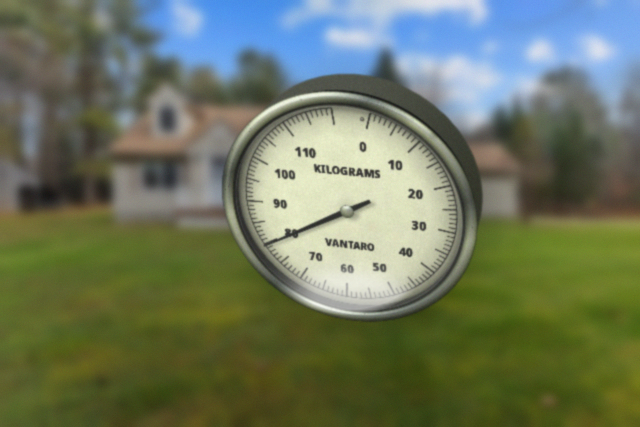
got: 80 kg
